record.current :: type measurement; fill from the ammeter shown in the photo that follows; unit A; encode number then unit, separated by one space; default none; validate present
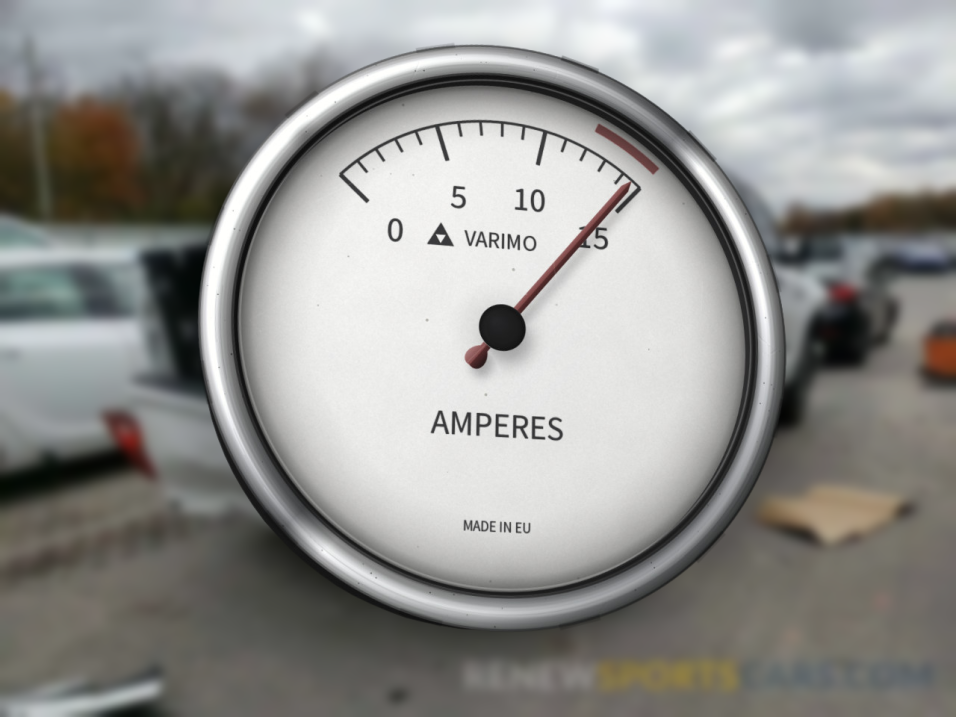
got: 14.5 A
